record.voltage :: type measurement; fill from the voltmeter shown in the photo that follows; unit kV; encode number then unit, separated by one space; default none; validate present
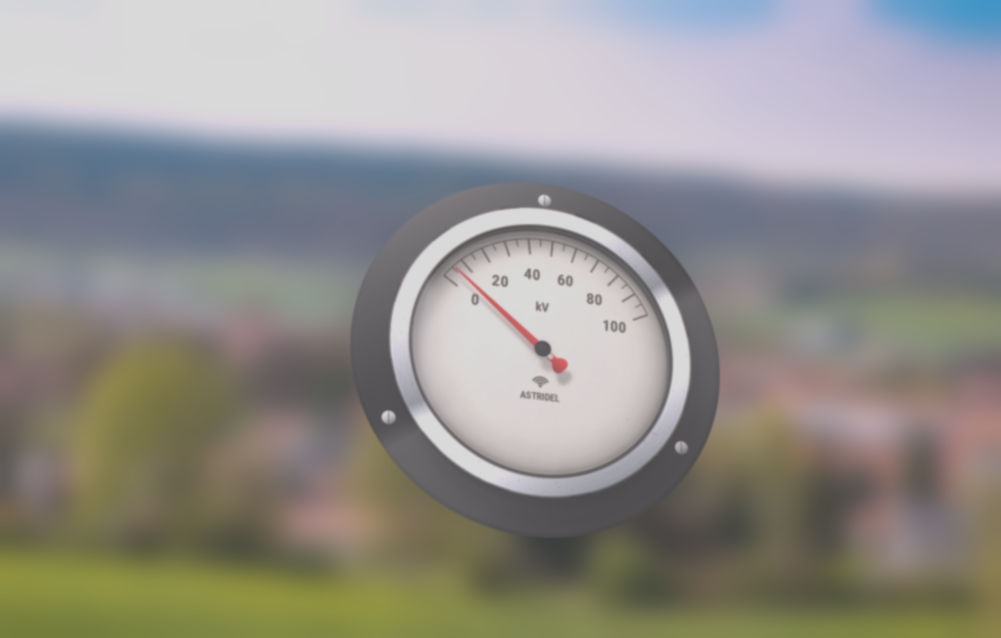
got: 5 kV
